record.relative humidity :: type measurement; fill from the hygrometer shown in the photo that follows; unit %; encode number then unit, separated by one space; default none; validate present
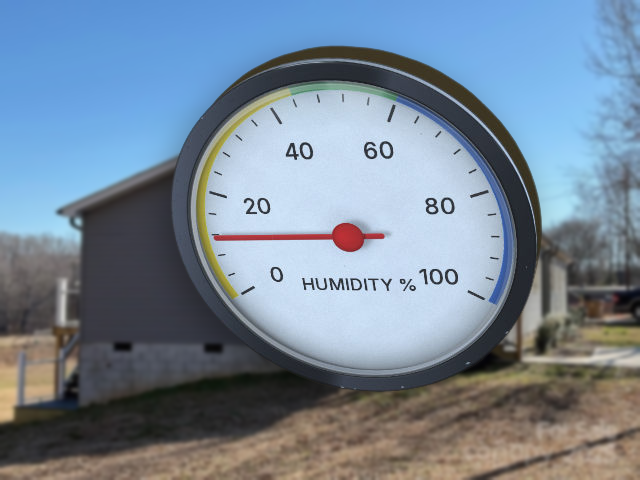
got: 12 %
